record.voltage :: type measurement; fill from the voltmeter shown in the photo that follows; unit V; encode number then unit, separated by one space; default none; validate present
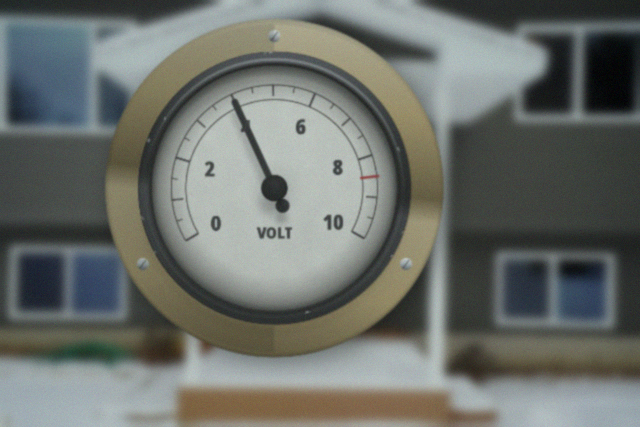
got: 4 V
